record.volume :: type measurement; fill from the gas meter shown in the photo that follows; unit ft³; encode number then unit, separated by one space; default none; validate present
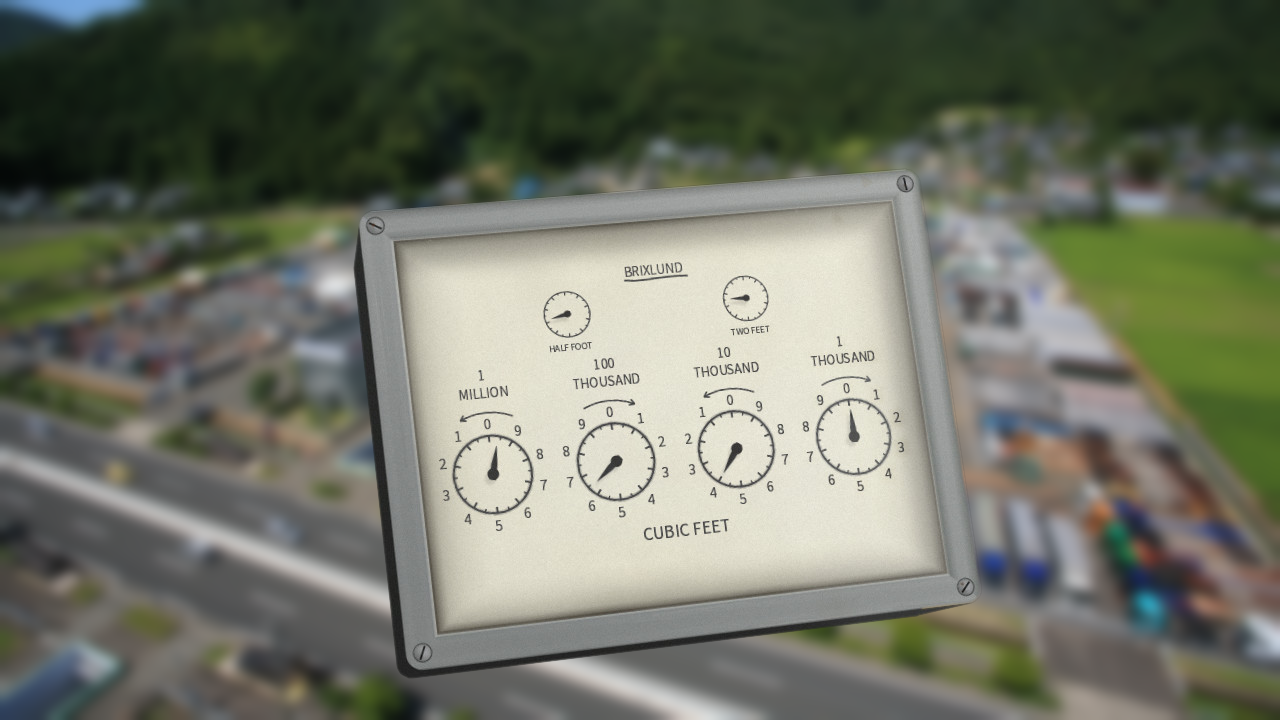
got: 964000 ft³
